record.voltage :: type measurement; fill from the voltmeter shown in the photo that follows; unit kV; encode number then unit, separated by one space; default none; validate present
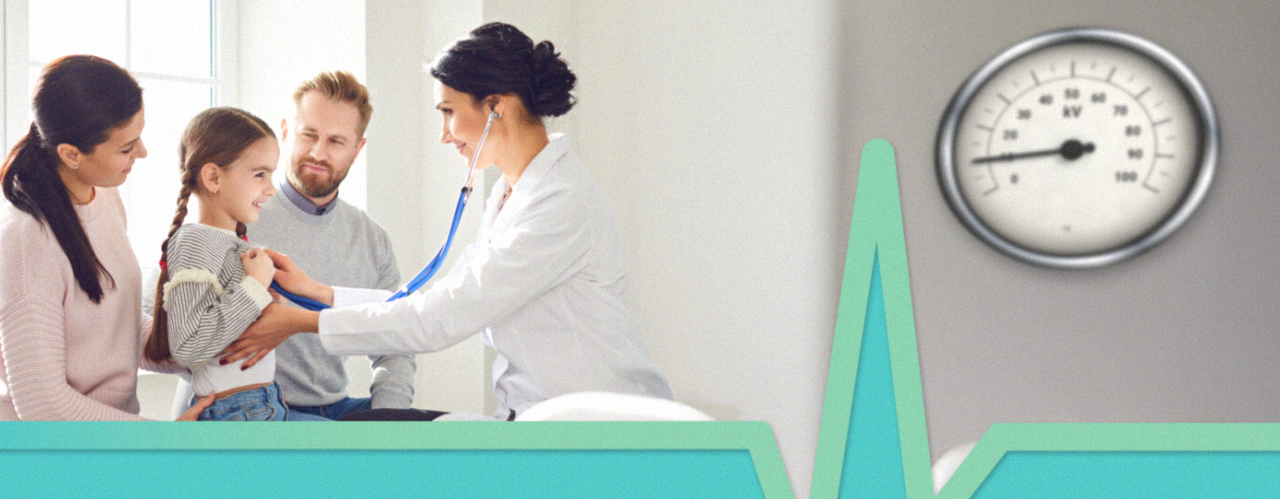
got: 10 kV
